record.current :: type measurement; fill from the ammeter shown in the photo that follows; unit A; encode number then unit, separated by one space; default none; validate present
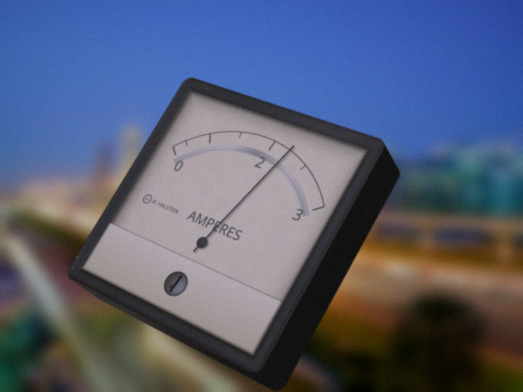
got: 2.25 A
